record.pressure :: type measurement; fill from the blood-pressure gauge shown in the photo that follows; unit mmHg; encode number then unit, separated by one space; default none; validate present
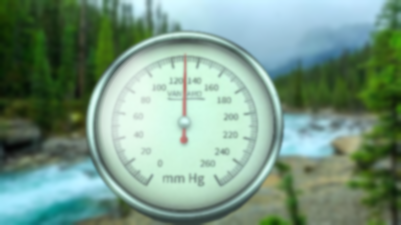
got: 130 mmHg
